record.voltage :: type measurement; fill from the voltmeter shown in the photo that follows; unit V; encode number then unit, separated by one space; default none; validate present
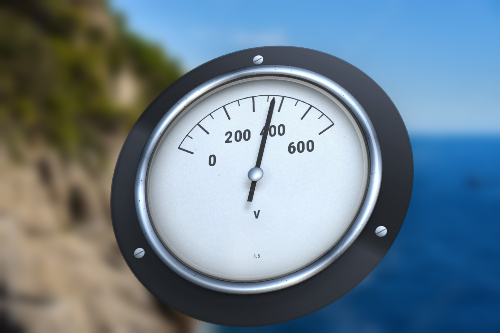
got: 375 V
